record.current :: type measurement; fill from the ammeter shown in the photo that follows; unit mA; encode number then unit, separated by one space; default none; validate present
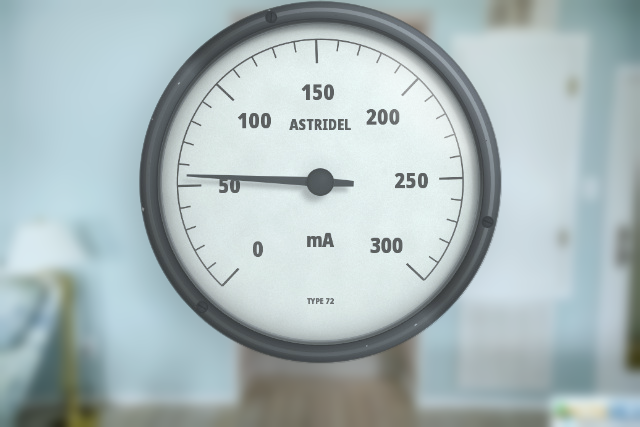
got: 55 mA
